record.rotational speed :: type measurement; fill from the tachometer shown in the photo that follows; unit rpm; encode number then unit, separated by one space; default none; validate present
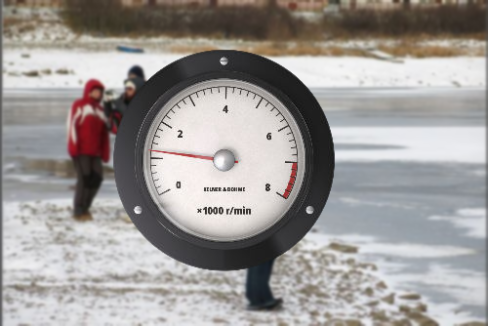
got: 1200 rpm
